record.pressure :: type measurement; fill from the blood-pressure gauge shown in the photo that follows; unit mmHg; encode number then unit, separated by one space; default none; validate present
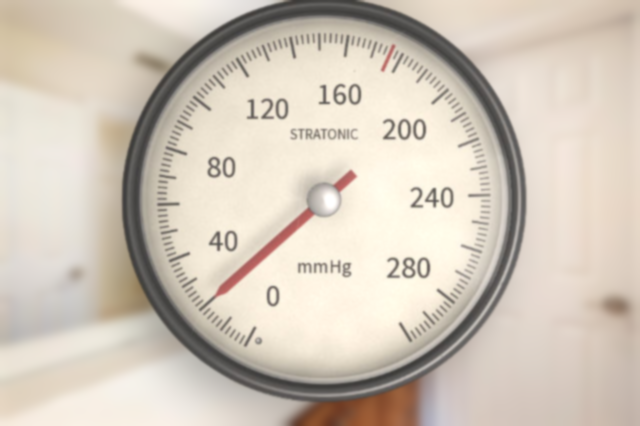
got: 20 mmHg
